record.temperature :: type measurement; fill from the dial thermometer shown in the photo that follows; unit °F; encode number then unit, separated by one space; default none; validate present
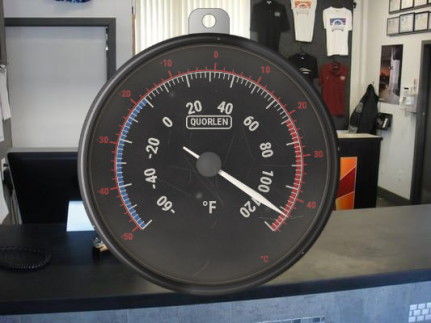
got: 112 °F
